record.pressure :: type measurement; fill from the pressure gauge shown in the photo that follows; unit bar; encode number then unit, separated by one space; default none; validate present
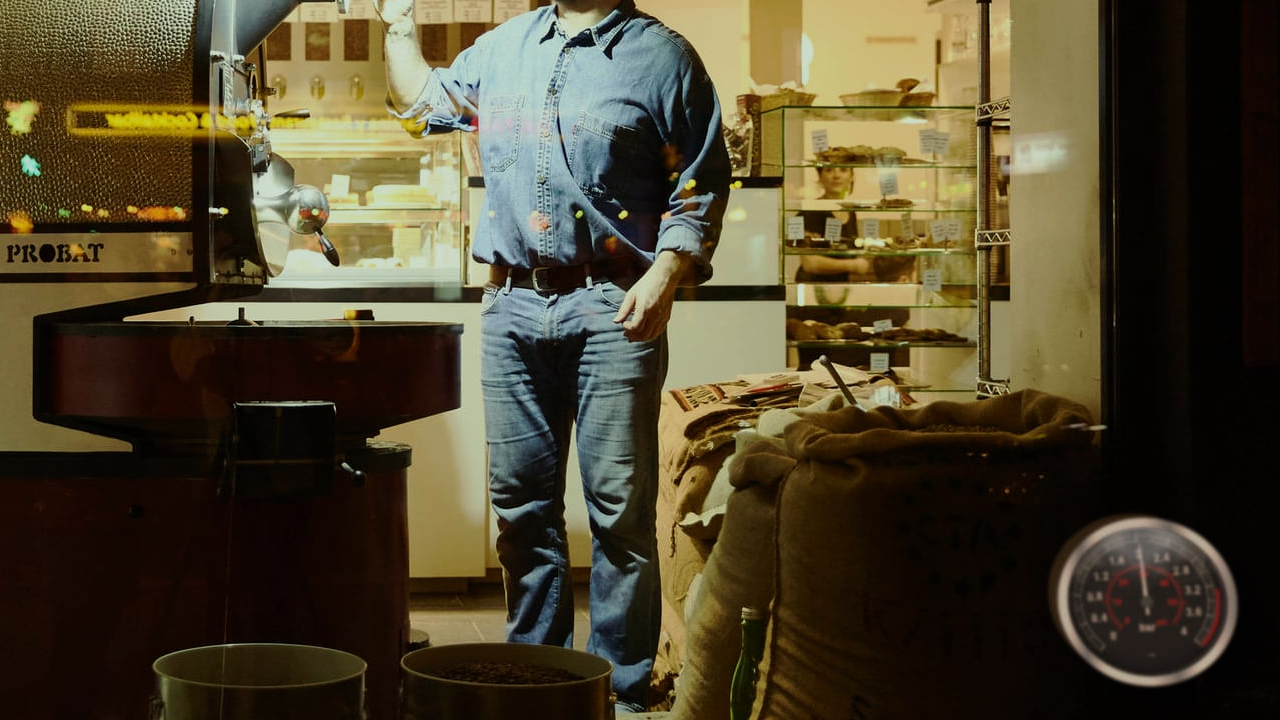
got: 2 bar
